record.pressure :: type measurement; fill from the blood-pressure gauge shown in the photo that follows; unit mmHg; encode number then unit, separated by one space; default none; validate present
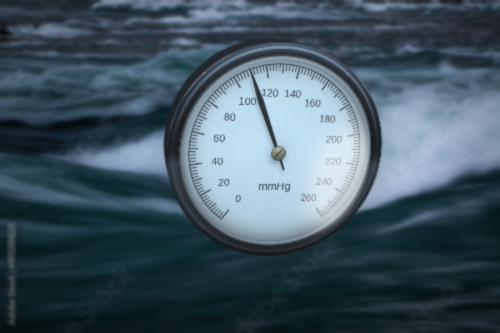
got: 110 mmHg
